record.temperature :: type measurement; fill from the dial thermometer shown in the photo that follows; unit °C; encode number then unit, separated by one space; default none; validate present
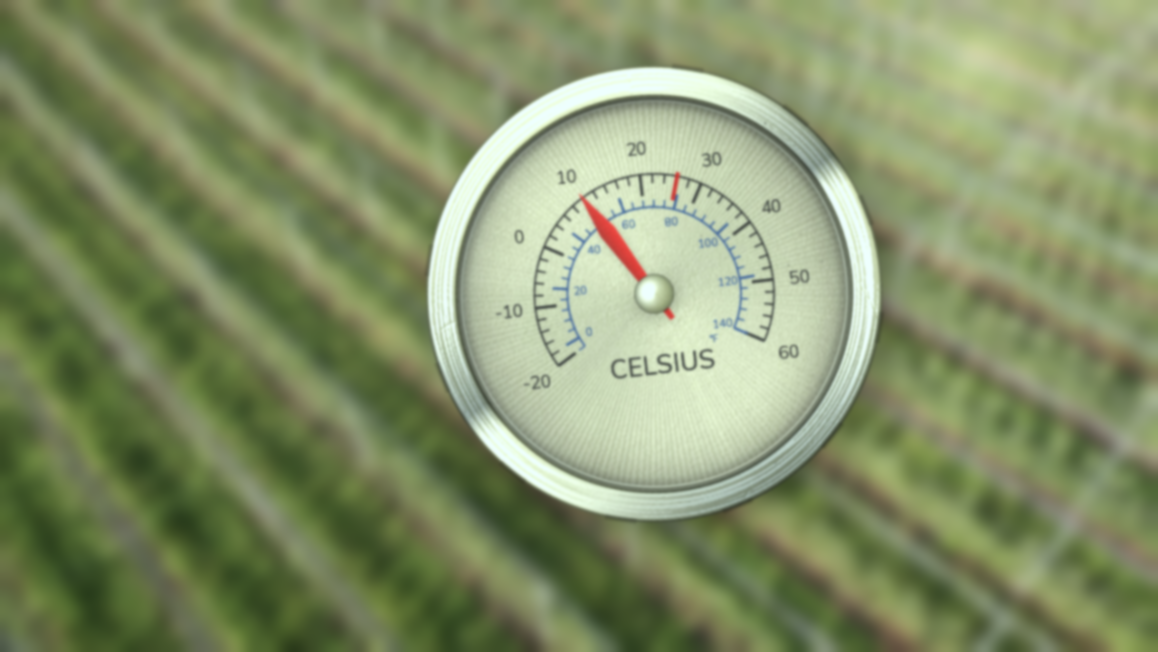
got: 10 °C
